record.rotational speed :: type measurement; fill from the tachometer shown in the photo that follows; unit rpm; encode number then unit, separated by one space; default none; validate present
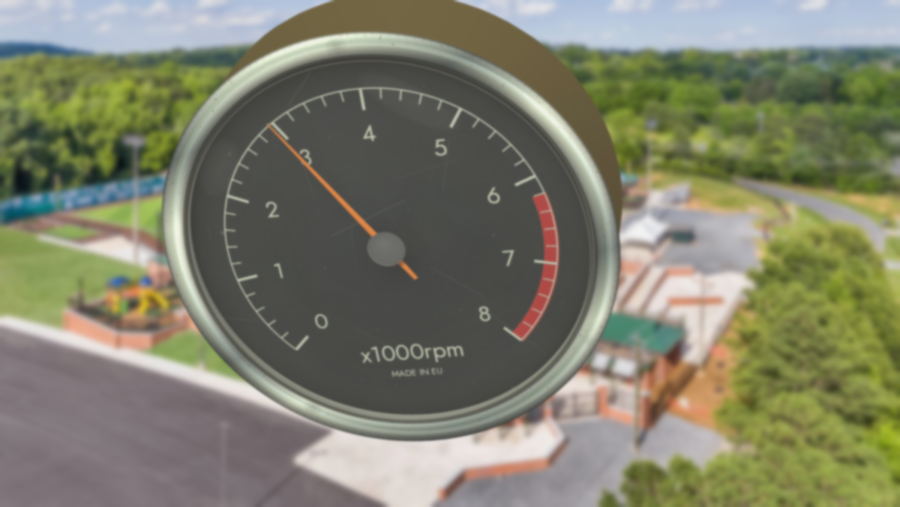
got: 3000 rpm
